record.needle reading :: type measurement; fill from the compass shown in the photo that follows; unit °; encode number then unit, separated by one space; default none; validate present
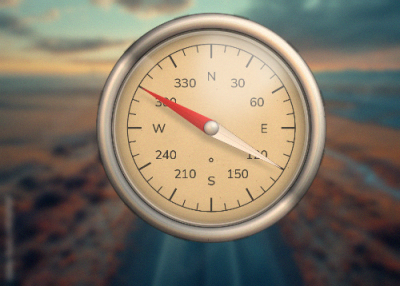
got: 300 °
